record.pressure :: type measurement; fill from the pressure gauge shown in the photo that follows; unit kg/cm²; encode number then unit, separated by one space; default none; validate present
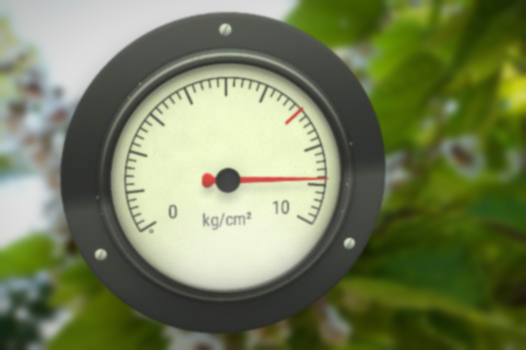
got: 8.8 kg/cm²
